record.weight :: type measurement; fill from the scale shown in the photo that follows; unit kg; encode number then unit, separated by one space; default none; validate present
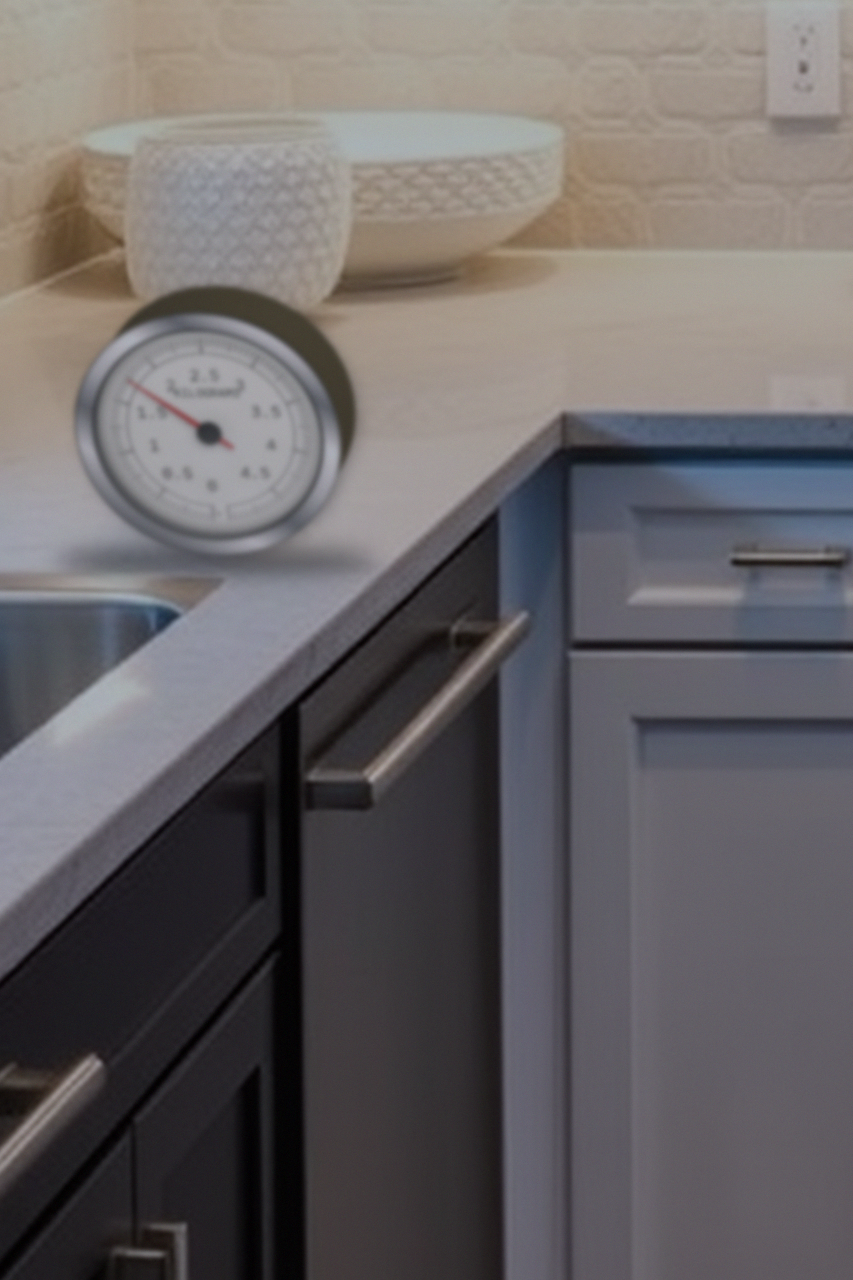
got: 1.75 kg
